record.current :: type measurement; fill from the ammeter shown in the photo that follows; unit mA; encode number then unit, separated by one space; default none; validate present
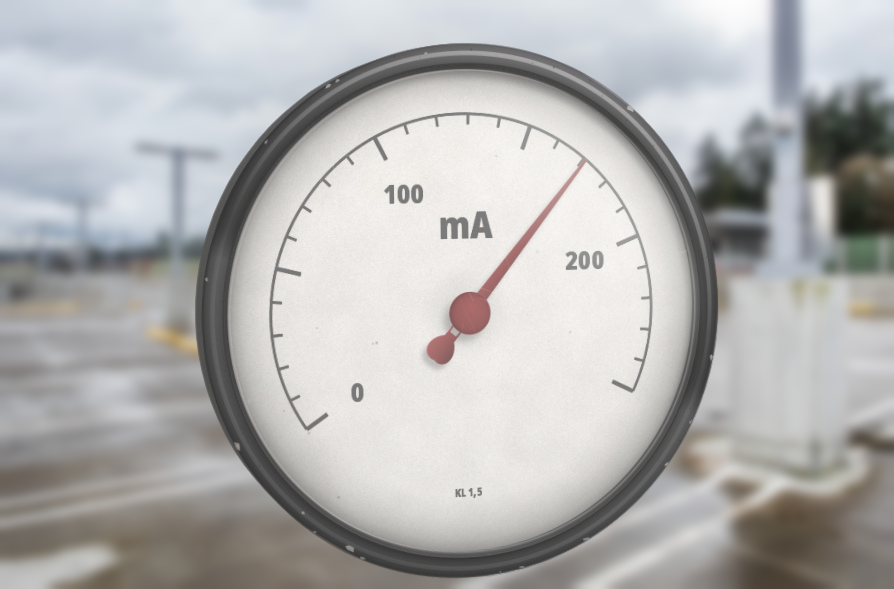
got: 170 mA
